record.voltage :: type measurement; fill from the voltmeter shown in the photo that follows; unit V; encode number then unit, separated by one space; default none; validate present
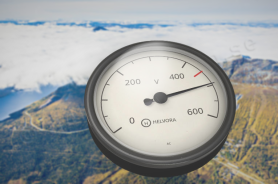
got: 500 V
